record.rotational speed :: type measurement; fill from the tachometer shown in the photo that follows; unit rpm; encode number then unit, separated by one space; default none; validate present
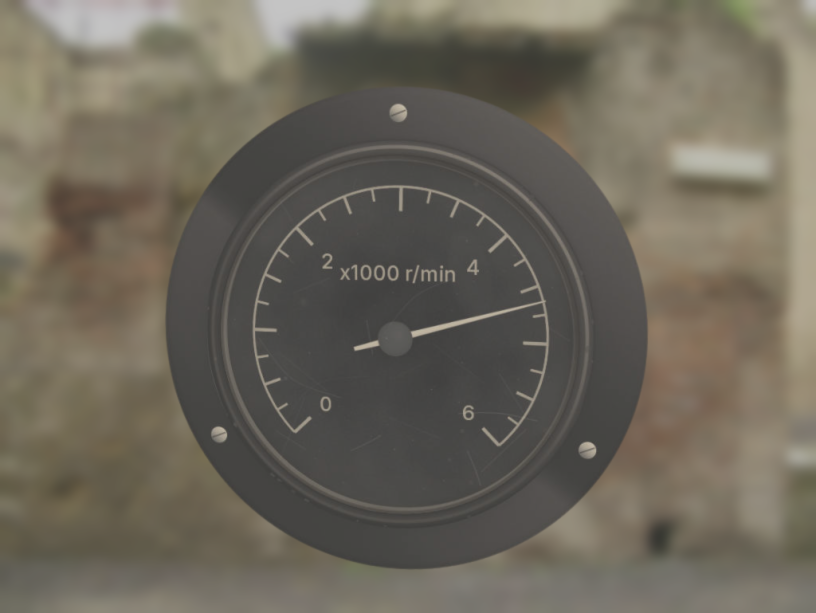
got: 4625 rpm
